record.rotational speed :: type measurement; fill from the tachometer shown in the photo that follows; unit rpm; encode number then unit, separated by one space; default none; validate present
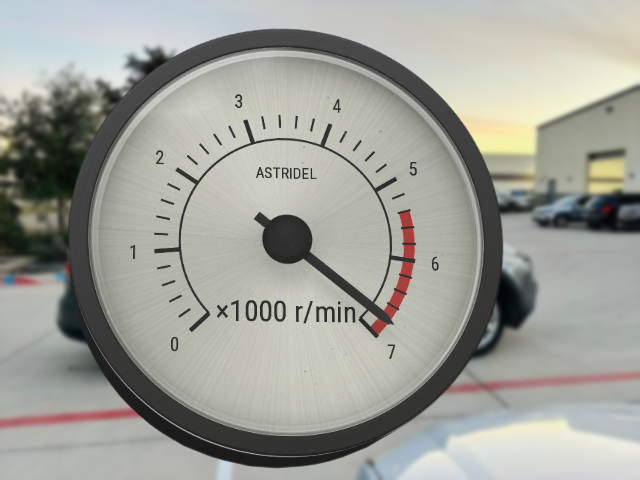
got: 6800 rpm
